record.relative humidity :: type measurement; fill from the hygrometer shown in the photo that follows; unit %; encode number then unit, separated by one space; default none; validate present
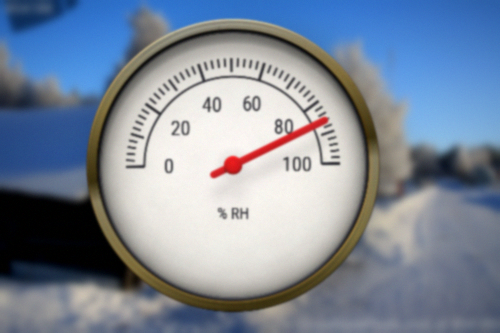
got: 86 %
